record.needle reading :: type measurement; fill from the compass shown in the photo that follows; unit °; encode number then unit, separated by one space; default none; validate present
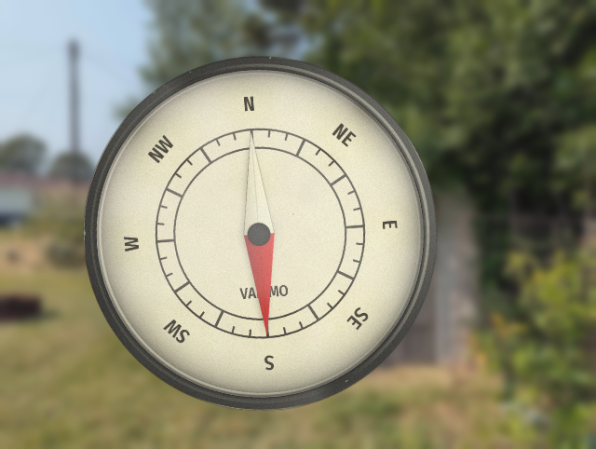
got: 180 °
